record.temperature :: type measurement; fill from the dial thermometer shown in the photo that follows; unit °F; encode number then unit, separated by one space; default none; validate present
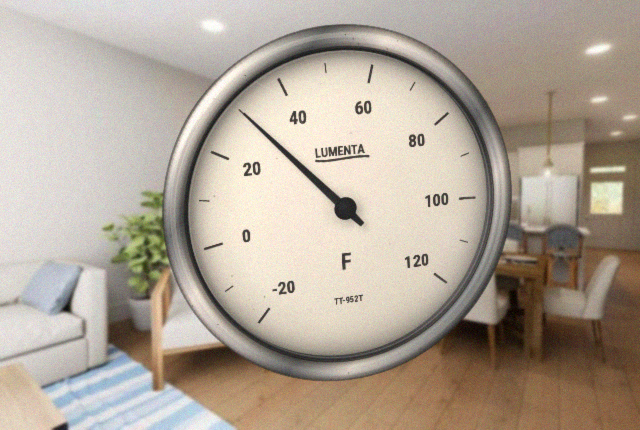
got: 30 °F
